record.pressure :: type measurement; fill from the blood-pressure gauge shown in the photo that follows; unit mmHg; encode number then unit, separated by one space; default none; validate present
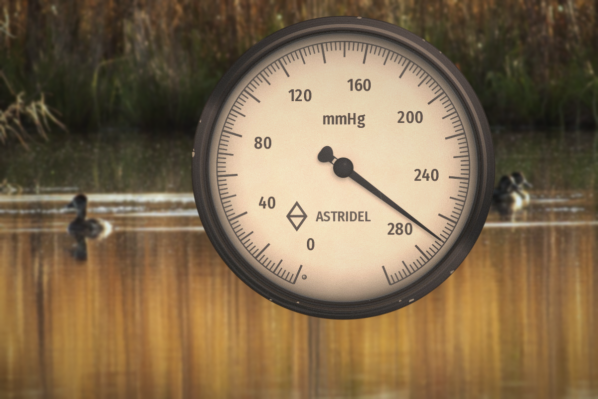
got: 270 mmHg
